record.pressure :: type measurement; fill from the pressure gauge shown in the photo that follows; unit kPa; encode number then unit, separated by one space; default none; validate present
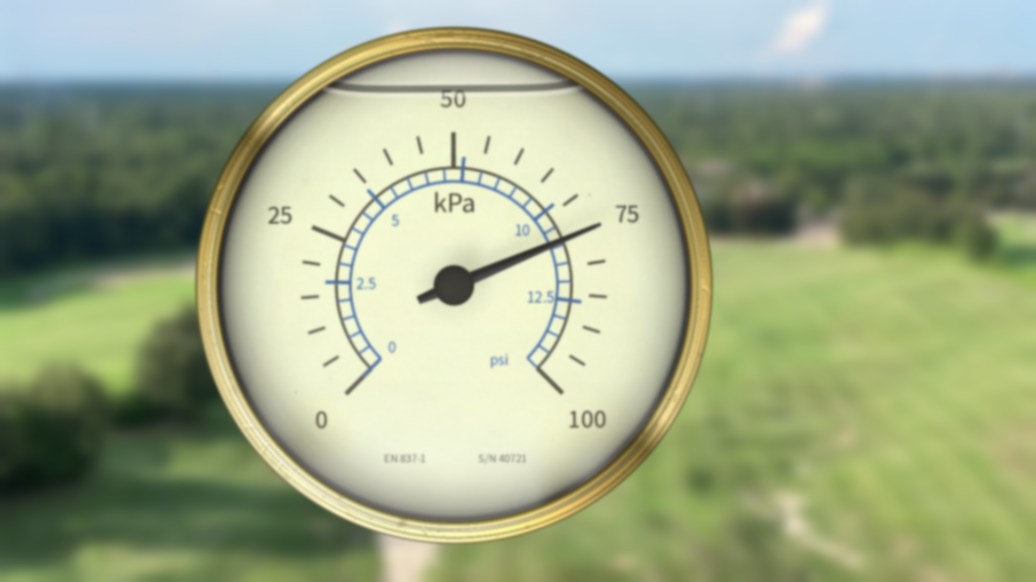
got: 75 kPa
